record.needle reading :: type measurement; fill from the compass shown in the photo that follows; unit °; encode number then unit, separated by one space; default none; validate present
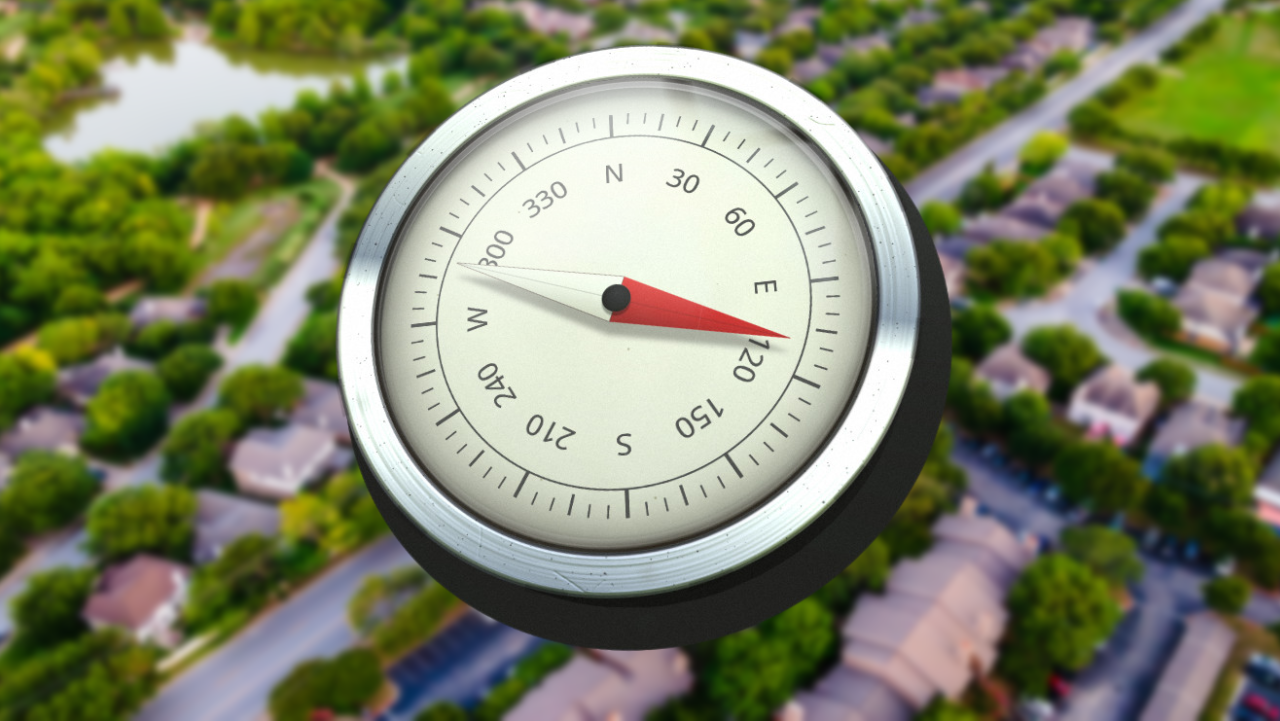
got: 110 °
